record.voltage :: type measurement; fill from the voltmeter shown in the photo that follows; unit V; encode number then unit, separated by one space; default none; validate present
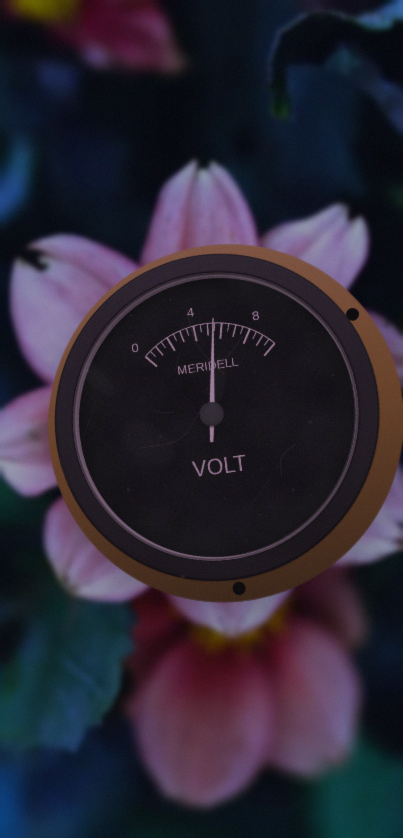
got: 5.5 V
